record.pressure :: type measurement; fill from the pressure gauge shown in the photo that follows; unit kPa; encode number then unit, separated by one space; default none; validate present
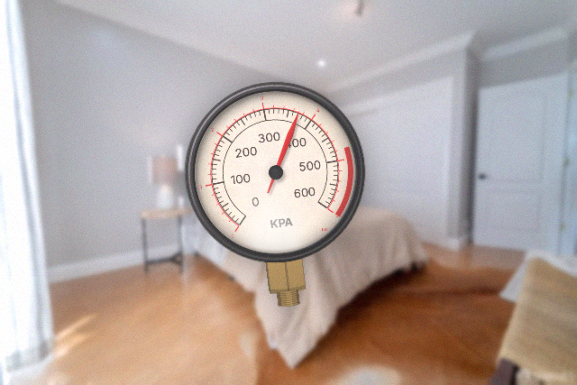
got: 370 kPa
